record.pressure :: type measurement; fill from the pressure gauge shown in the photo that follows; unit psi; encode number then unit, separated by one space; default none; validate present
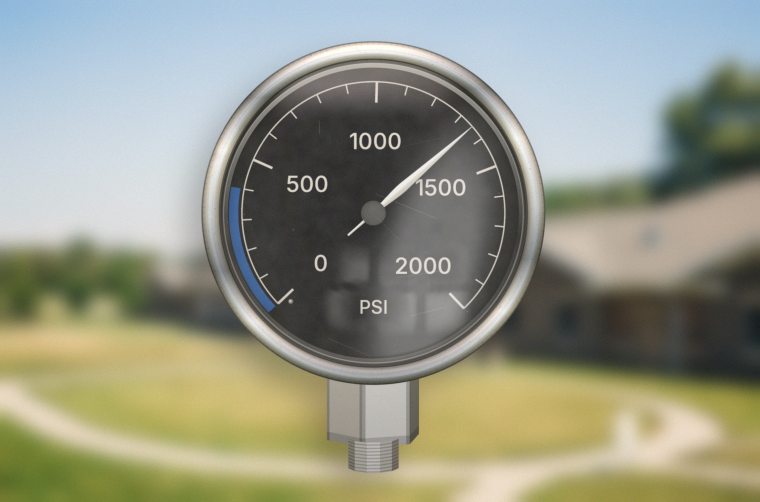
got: 1350 psi
